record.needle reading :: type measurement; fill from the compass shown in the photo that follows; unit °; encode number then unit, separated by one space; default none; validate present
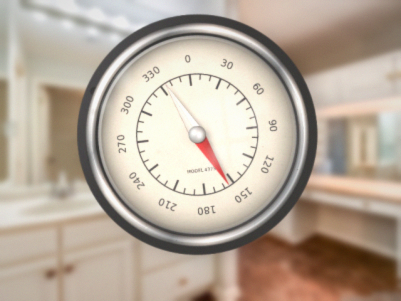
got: 155 °
